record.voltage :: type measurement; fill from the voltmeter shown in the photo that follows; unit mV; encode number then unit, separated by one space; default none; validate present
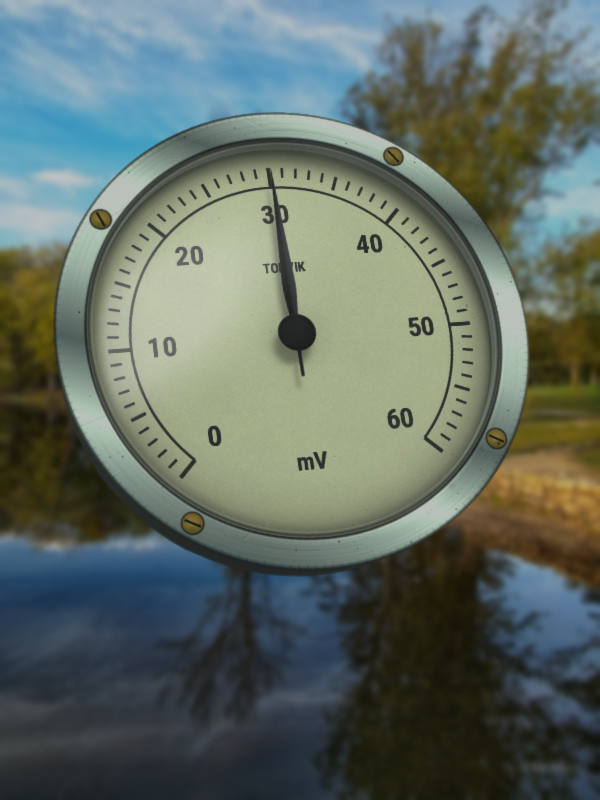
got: 30 mV
